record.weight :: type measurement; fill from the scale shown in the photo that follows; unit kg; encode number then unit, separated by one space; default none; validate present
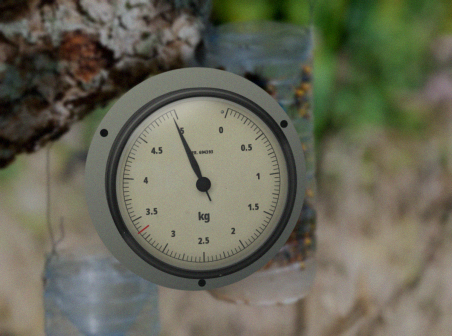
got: 4.95 kg
